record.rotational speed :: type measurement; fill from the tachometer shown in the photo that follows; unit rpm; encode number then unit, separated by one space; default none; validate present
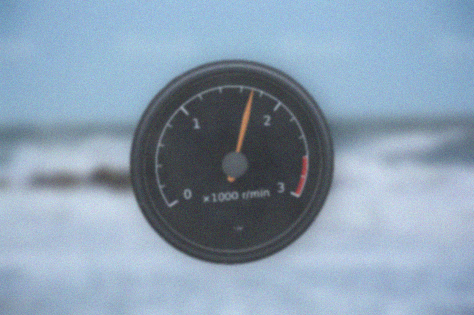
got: 1700 rpm
